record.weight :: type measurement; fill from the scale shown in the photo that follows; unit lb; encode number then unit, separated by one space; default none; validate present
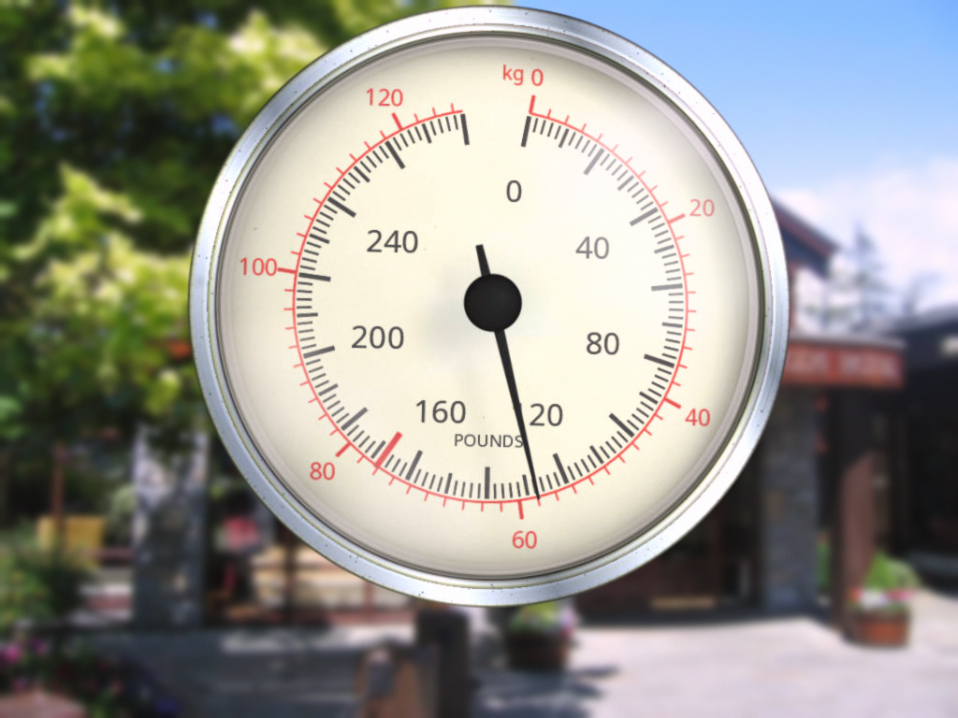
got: 128 lb
